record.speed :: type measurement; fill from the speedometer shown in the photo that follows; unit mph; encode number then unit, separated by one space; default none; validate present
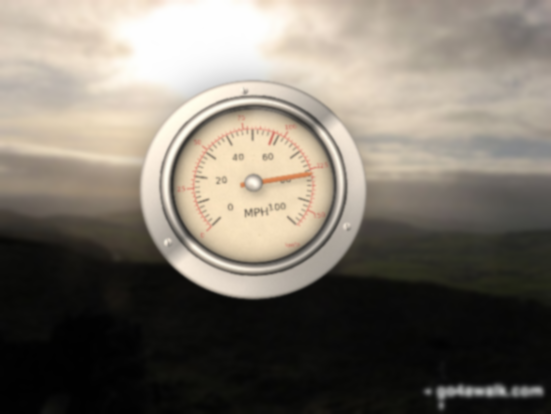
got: 80 mph
